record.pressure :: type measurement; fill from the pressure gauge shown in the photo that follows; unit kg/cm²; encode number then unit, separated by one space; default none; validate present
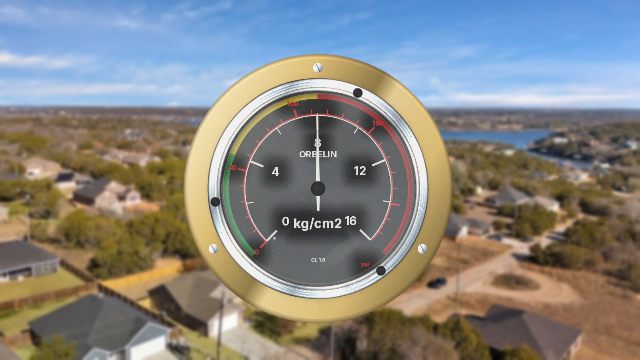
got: 8 kg/cm²
